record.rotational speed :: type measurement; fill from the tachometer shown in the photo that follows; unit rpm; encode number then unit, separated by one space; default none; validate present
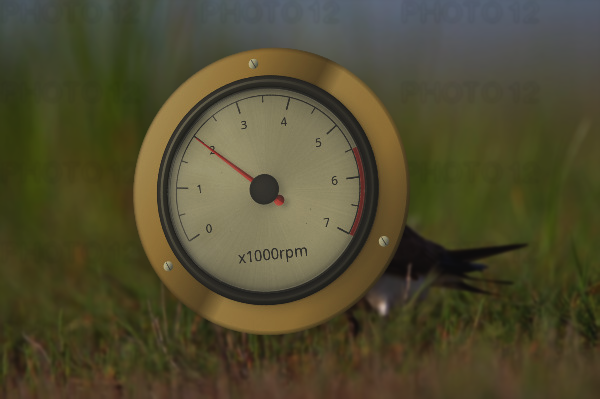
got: 2000 rpm
